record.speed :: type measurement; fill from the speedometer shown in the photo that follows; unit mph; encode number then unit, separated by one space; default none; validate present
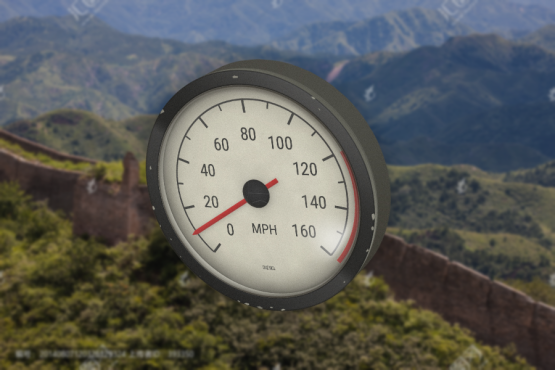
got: 10 mph
